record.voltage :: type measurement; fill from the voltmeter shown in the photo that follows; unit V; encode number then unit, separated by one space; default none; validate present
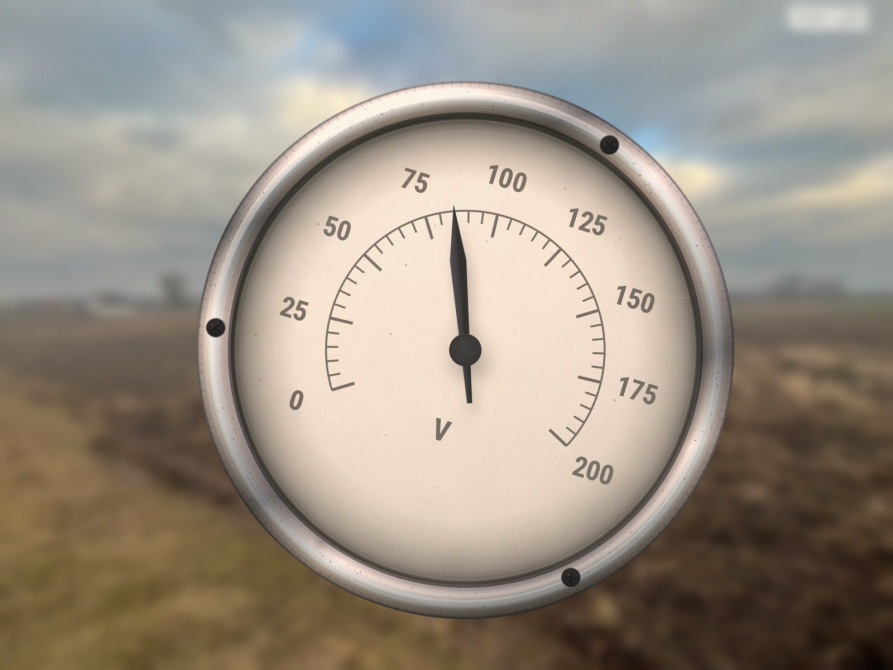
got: 85 V
